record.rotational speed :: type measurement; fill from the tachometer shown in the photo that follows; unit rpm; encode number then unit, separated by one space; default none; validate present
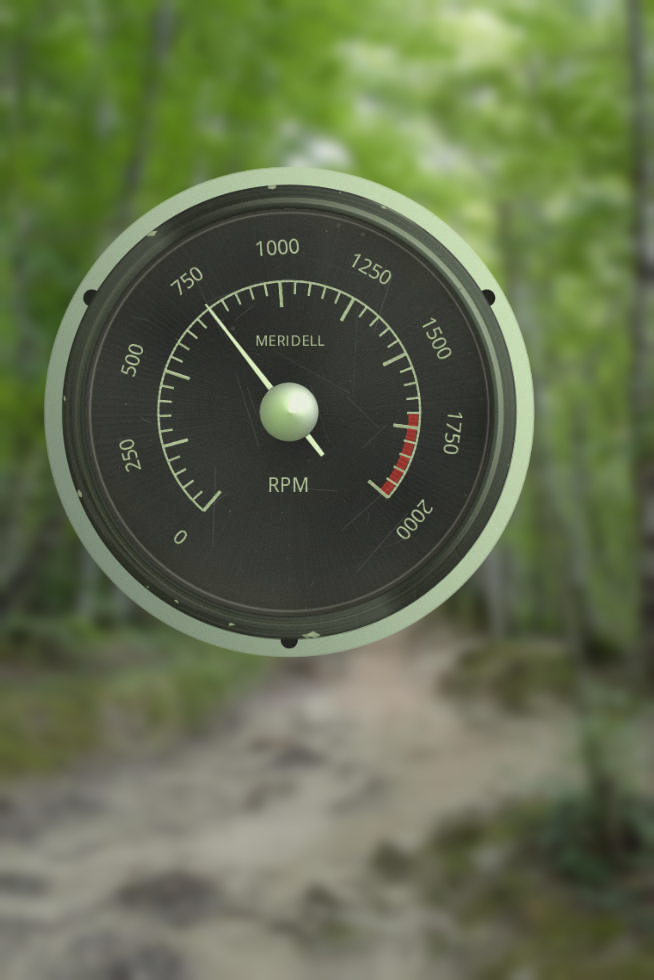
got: 750 rpm
